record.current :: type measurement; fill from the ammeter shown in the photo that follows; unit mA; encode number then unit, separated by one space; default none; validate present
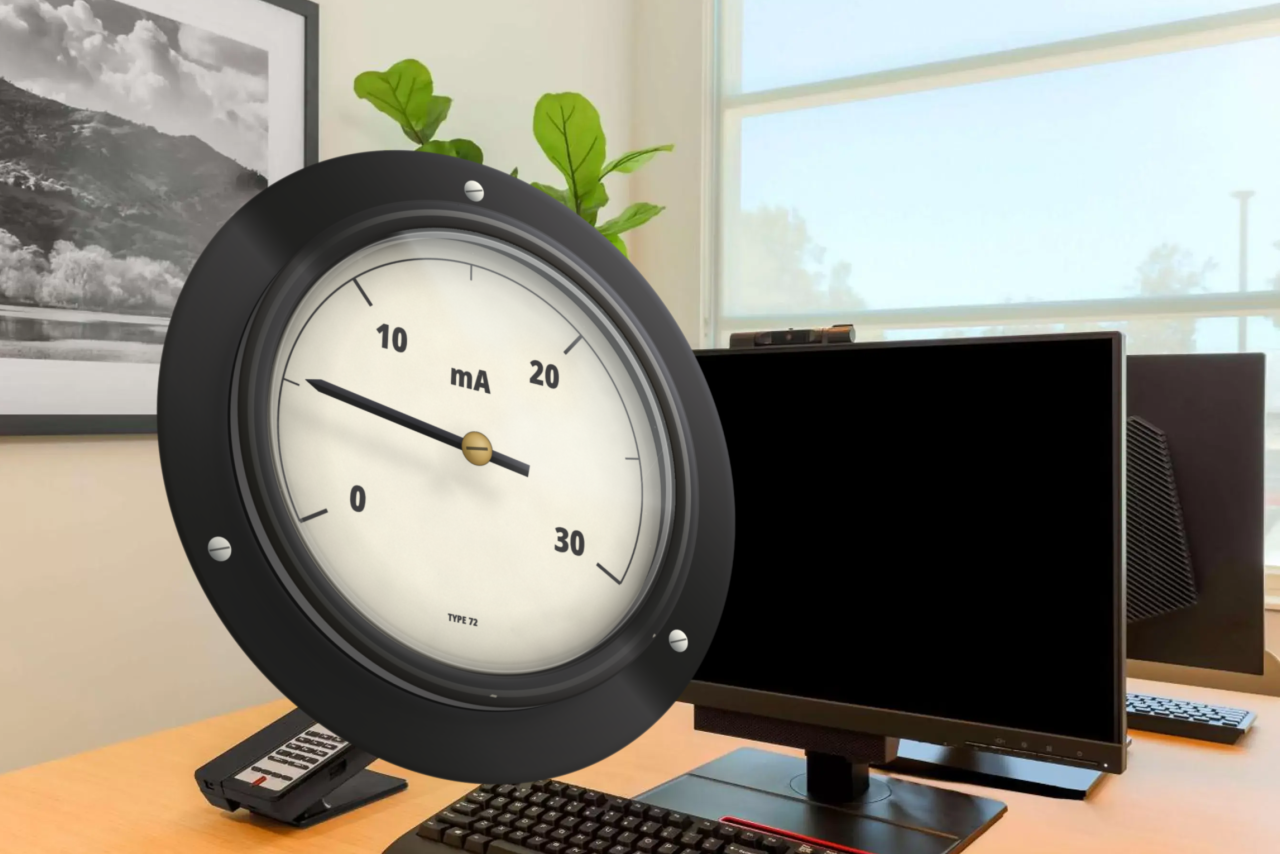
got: 5 mA
